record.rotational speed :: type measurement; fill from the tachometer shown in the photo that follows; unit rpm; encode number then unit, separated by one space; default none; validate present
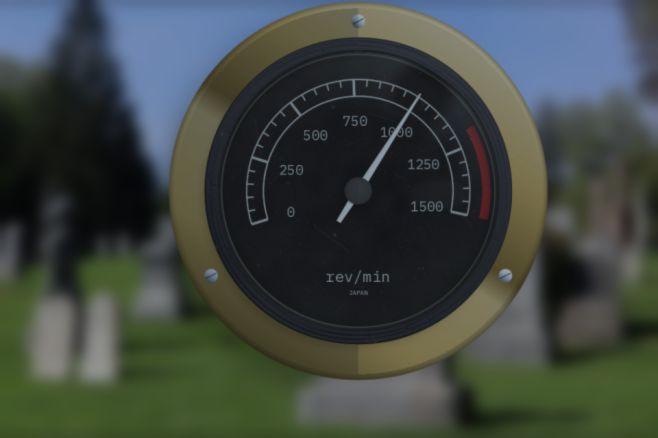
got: 1000 rpm
